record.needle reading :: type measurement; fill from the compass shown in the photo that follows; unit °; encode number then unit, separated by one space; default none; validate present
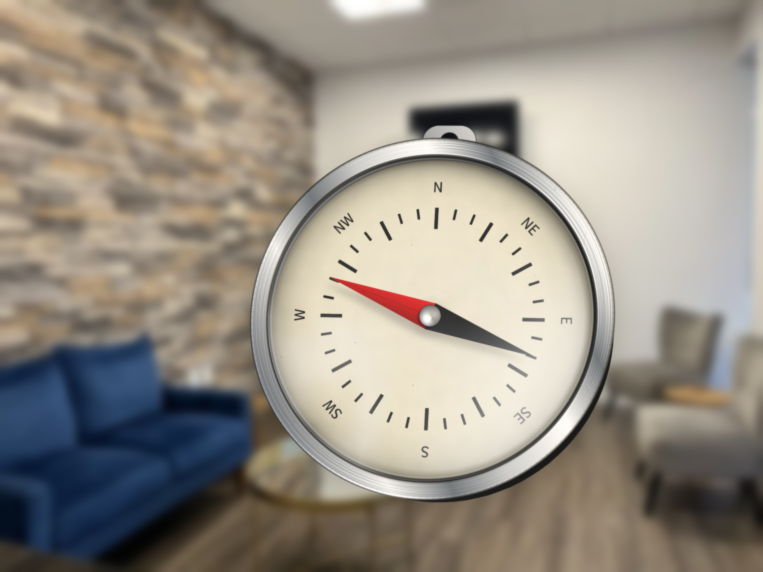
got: 290 °
